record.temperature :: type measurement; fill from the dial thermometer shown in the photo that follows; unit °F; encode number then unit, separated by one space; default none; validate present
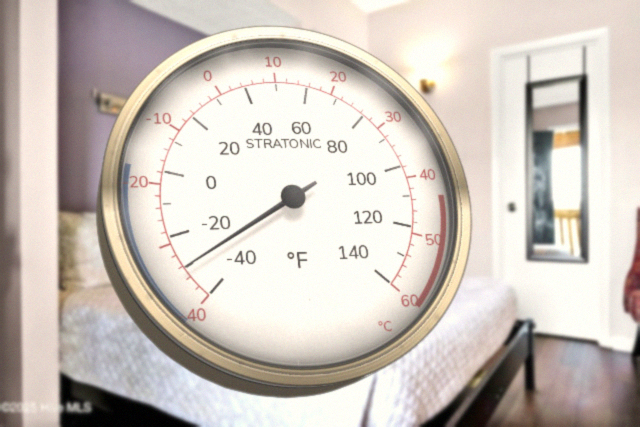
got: -30 °F
